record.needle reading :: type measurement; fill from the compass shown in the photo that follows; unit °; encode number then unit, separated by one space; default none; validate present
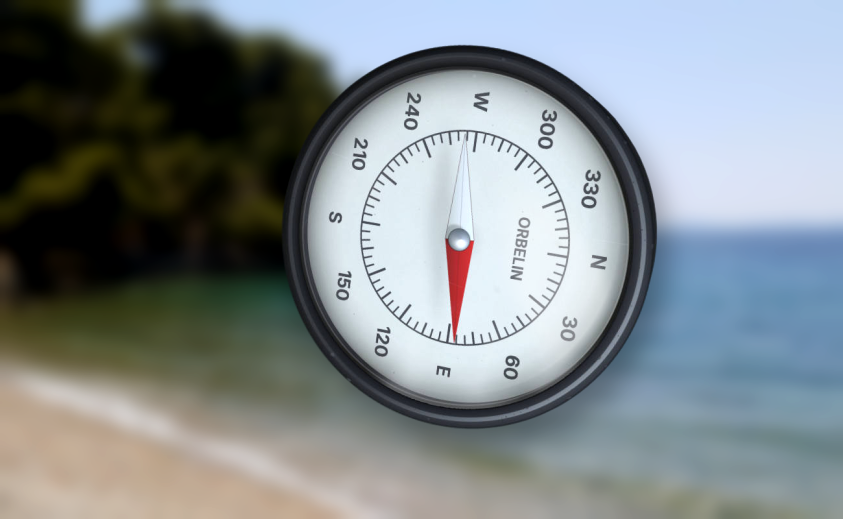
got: 85 °
